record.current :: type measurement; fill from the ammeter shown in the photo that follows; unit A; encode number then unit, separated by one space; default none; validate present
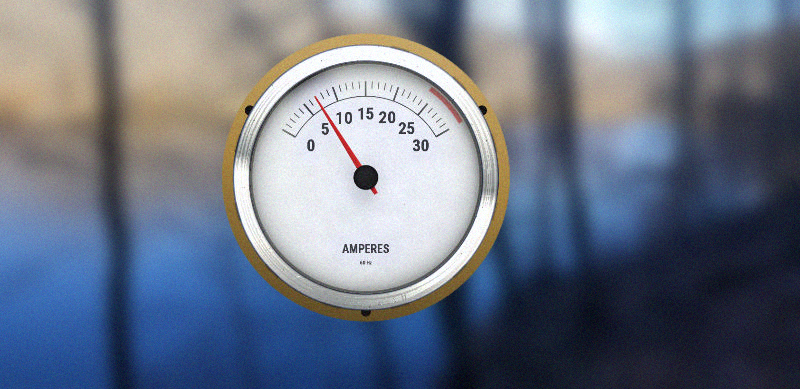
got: 7 A
